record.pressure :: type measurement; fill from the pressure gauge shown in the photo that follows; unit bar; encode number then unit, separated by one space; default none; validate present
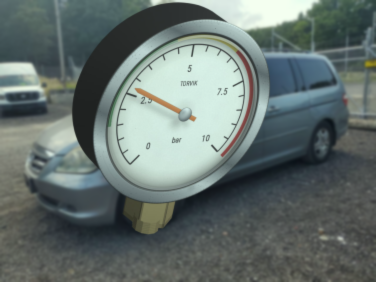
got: 2.75 bar
